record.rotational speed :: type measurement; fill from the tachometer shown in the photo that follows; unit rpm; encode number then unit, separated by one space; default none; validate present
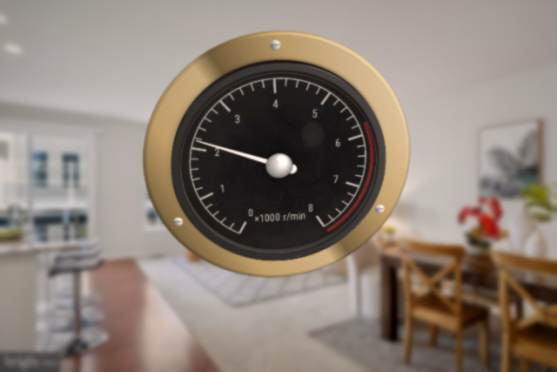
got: 2200 rpm
